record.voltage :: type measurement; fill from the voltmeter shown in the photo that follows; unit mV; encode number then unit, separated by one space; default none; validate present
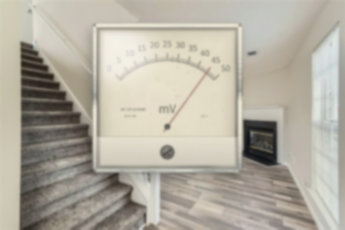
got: 45 mV
